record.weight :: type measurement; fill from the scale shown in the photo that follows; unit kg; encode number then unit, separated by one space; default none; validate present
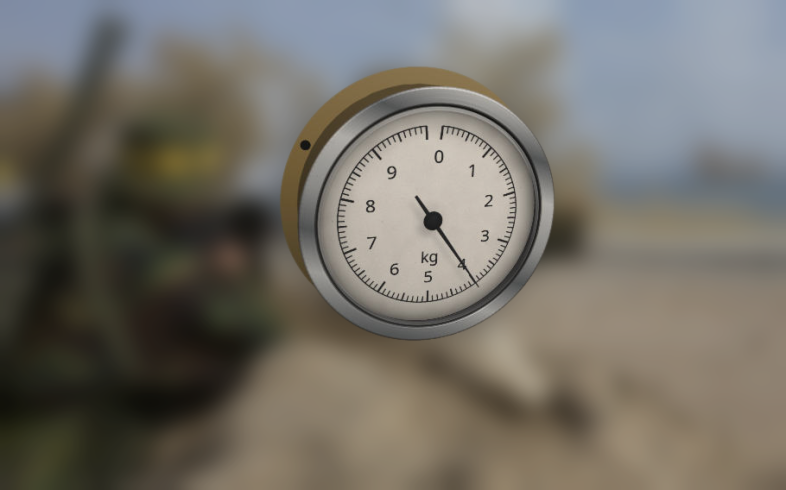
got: 4 kg
